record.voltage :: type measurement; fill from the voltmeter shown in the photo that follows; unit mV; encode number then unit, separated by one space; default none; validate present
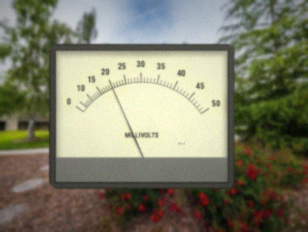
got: 20 mV
